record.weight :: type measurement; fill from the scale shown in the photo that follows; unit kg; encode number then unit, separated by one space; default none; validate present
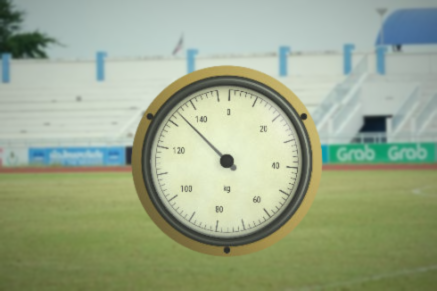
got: 134 kg
